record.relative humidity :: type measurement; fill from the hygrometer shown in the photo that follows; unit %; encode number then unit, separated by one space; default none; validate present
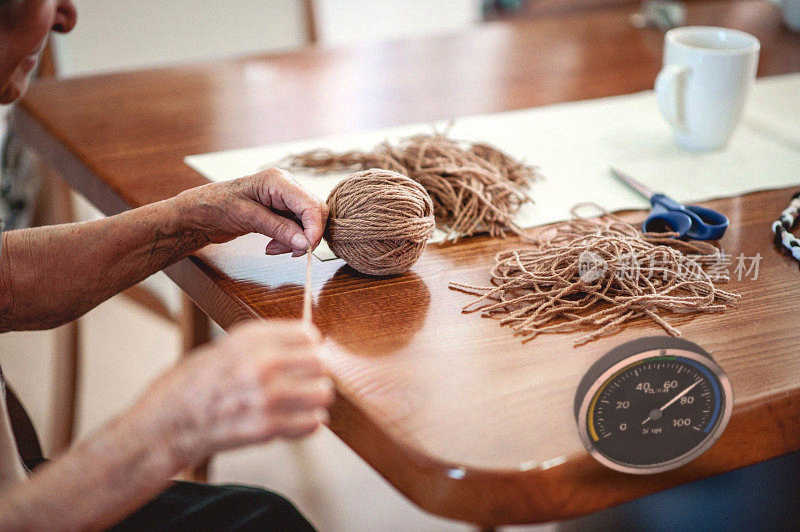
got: 70 %
